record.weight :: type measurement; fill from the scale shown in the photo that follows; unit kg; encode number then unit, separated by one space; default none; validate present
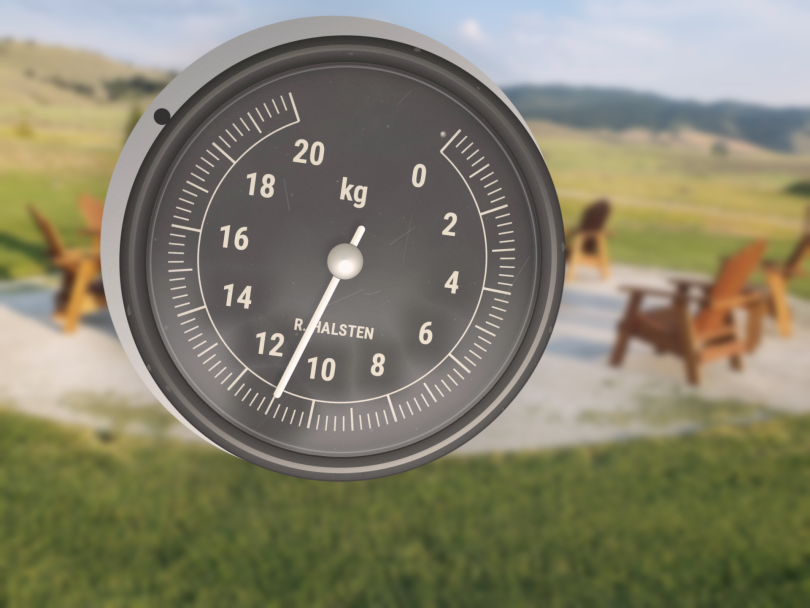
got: 11 kg
